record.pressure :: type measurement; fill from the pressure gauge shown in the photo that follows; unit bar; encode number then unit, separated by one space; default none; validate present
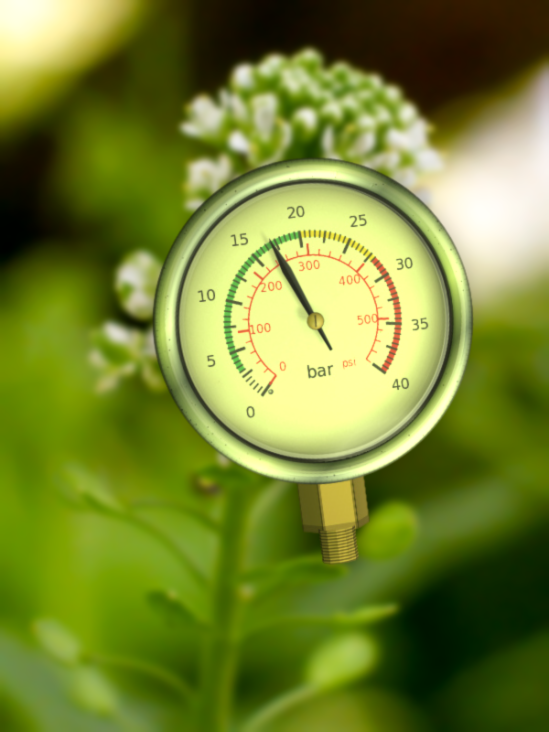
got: 17 bar
